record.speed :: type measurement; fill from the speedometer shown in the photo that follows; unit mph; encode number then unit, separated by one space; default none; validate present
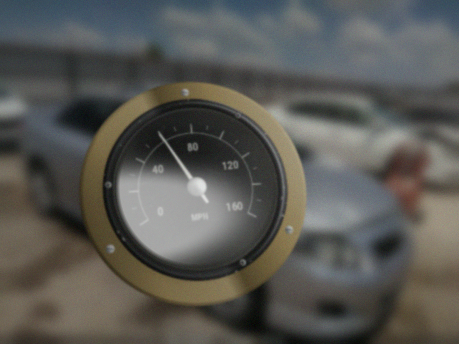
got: 60 mph
